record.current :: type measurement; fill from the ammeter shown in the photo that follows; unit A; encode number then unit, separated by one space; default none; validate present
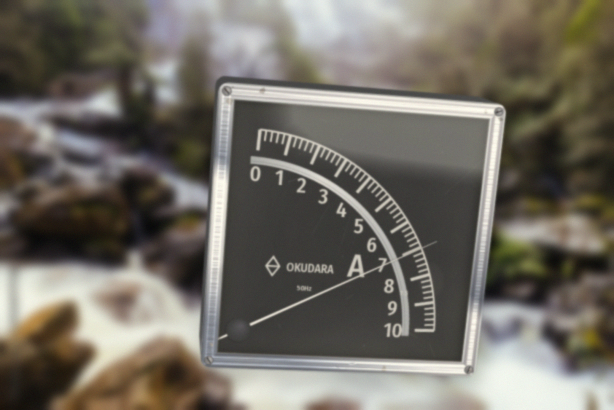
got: 7 A
